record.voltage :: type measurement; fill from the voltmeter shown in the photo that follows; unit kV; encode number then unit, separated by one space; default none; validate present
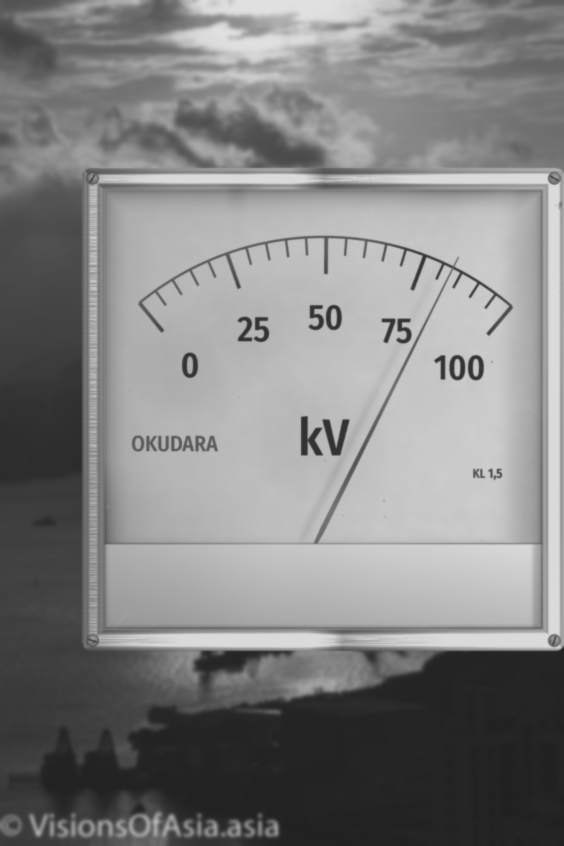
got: 82.5 kV
